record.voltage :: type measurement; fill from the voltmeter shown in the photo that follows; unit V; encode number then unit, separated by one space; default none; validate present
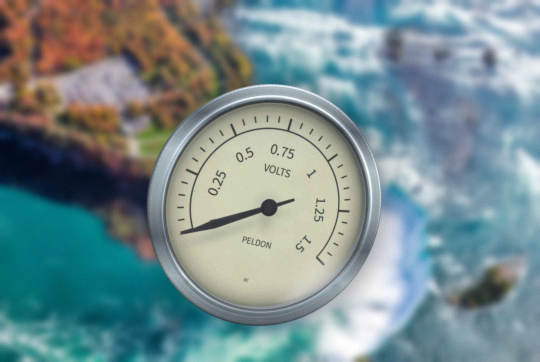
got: 0 V
